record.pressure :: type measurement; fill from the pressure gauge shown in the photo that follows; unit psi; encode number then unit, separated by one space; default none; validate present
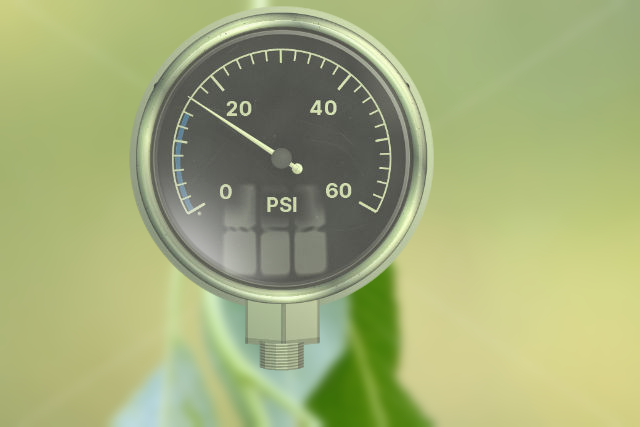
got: 16 psi
